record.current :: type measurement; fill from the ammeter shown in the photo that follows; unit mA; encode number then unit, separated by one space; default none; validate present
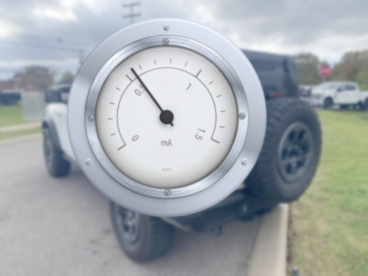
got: 0.55 mA
